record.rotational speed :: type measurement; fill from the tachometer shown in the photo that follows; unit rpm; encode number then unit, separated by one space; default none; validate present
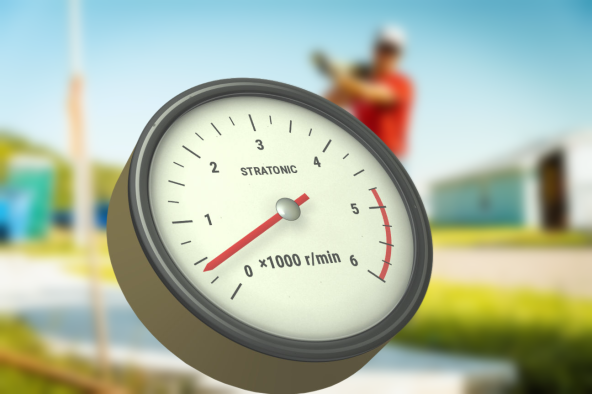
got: 375 rpm
